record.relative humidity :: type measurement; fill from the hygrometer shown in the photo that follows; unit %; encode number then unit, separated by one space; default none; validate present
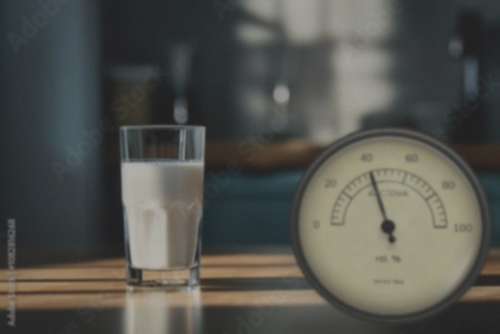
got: 40 %
